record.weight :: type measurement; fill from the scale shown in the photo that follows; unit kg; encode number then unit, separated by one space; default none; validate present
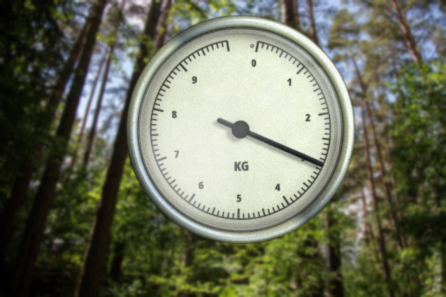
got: 3 kg
